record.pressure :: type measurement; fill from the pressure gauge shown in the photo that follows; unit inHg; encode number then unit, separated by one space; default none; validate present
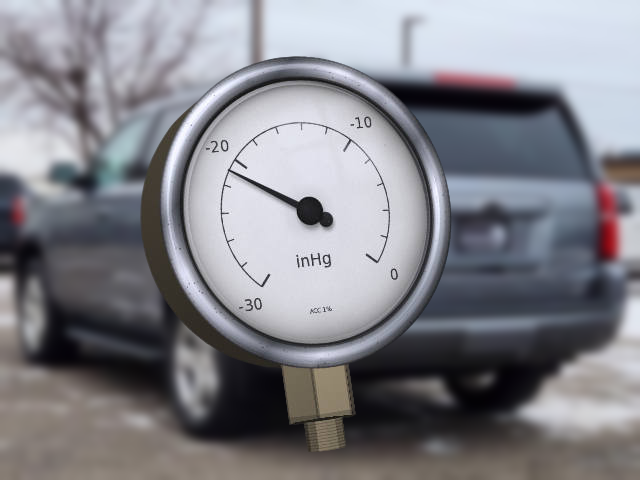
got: -21 inHg
